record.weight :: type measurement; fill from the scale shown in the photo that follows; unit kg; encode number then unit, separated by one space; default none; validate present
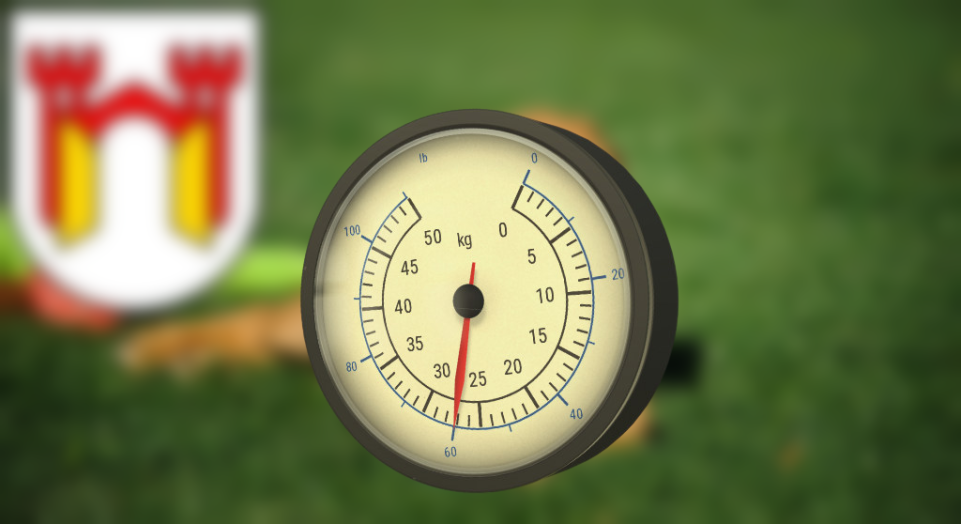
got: 27 kg
